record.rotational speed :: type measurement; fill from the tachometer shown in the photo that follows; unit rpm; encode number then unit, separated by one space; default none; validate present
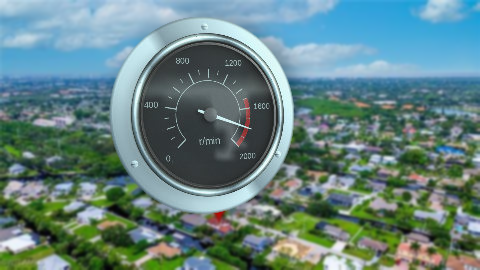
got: 1800 rpm
